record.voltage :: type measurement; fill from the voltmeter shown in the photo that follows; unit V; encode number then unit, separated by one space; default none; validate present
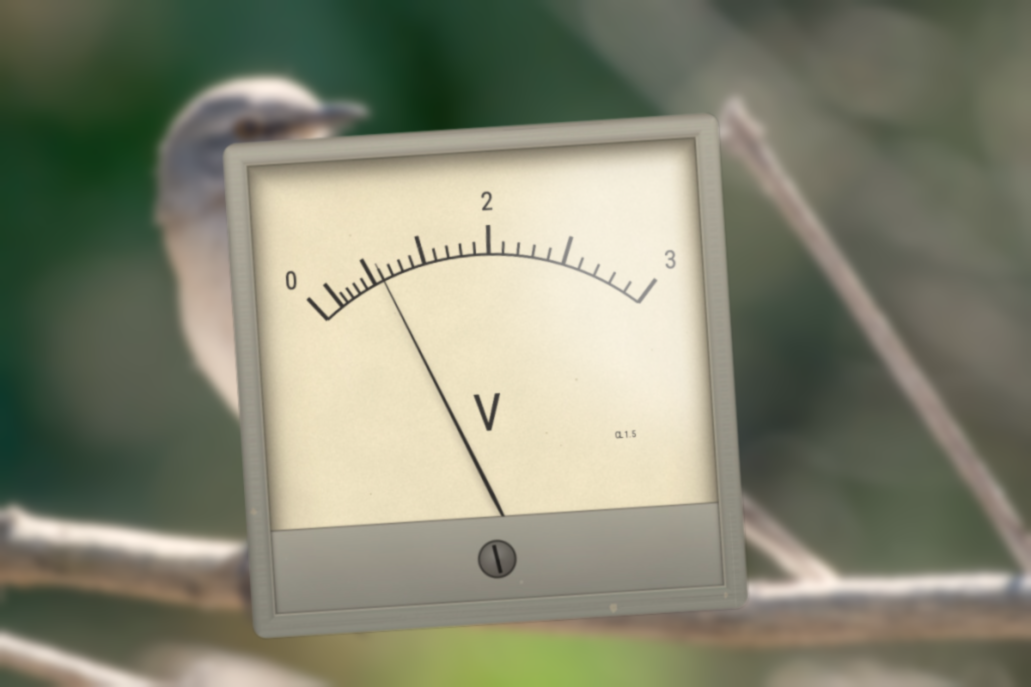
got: 1.1 V
